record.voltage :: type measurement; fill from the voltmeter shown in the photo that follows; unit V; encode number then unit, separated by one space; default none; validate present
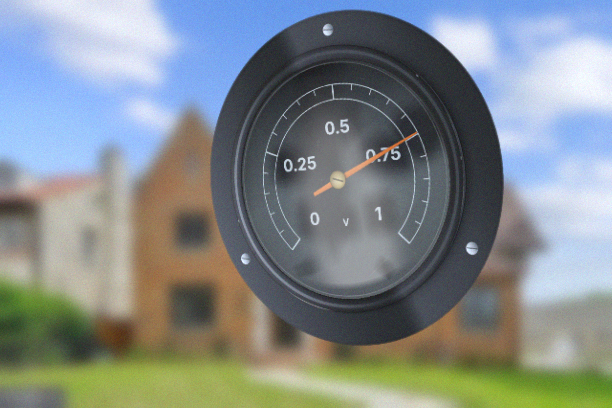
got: 0.75 V
